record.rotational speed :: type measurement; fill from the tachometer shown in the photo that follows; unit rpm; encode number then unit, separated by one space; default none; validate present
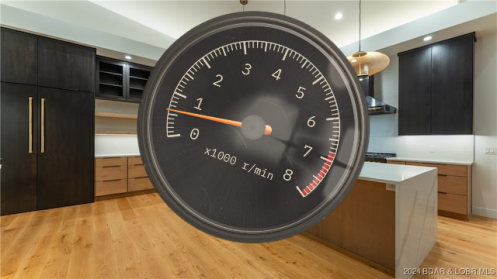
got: 600 rpm
